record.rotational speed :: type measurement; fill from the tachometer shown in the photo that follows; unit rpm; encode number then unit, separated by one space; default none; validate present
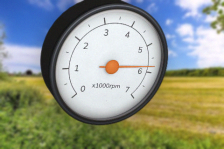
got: 5750 rpm
